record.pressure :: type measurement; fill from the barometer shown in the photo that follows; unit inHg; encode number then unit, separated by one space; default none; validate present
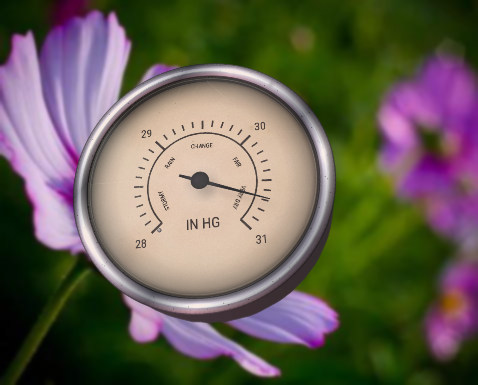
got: 30.7 inHg
